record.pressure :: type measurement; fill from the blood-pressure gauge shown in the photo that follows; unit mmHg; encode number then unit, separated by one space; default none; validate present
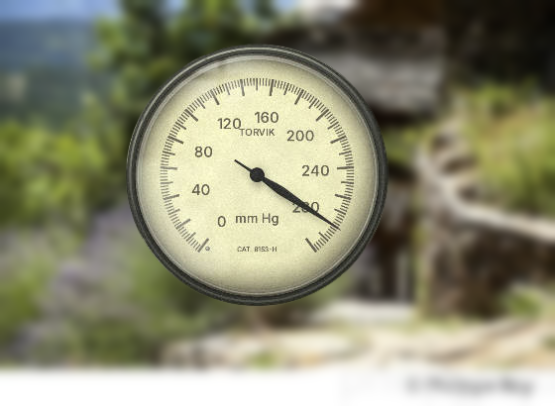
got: 280 mmHg
